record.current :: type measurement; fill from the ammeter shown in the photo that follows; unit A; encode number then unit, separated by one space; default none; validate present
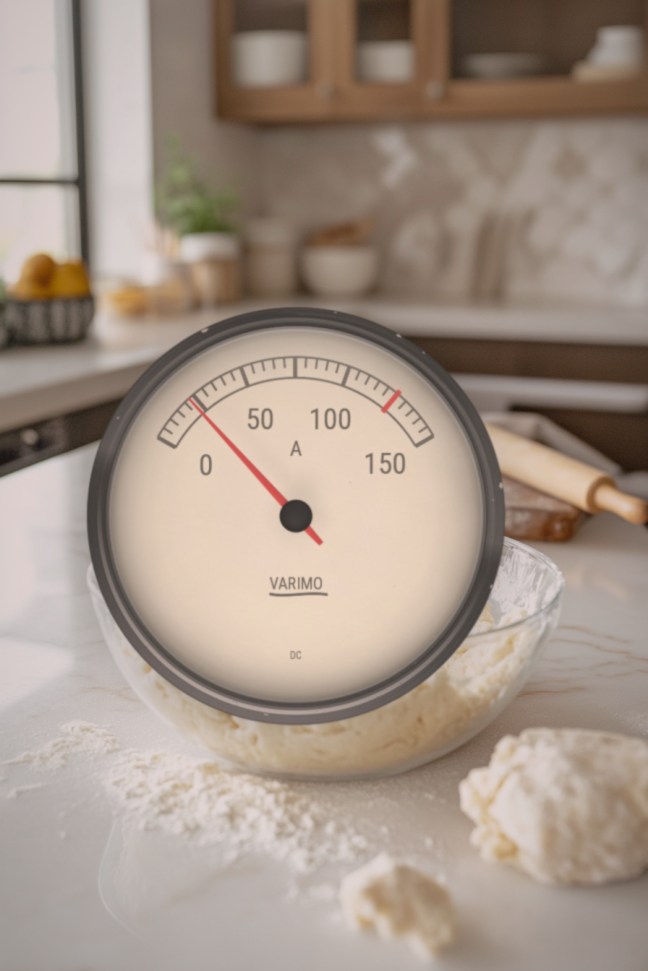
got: 22.5 A
